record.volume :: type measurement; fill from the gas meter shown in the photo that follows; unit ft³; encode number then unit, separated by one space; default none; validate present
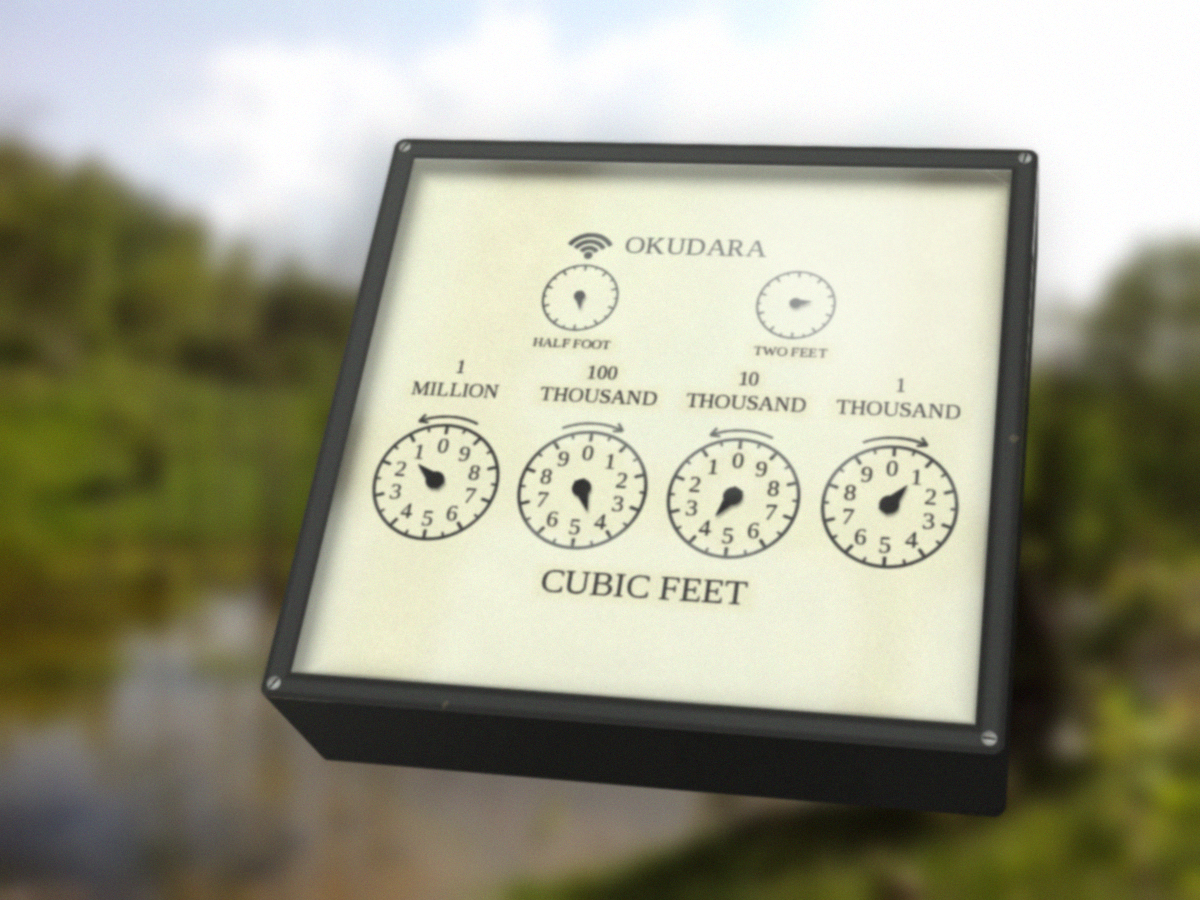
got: 144100 ft³
